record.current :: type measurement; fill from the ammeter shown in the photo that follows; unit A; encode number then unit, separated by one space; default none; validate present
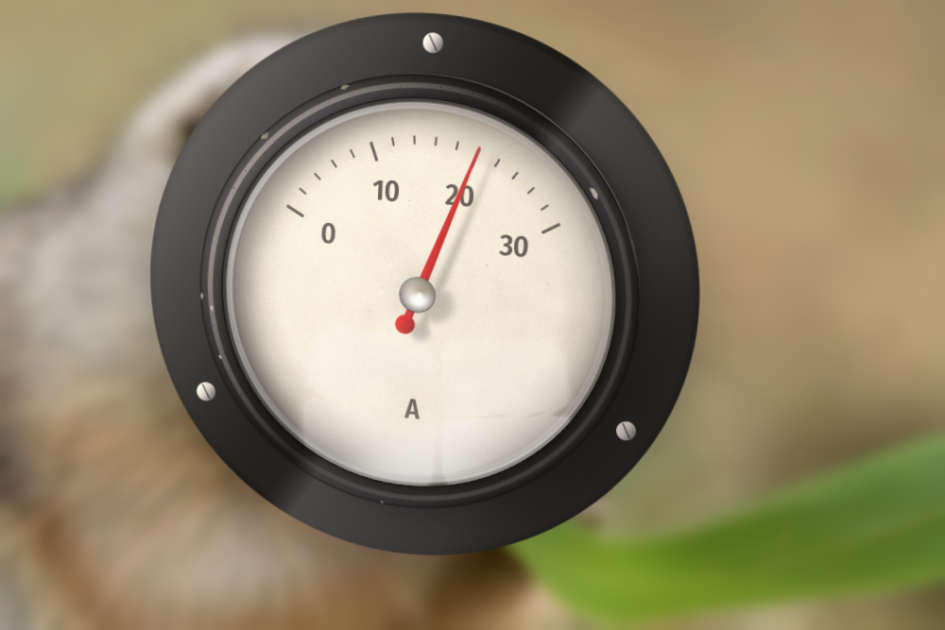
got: 20 A
